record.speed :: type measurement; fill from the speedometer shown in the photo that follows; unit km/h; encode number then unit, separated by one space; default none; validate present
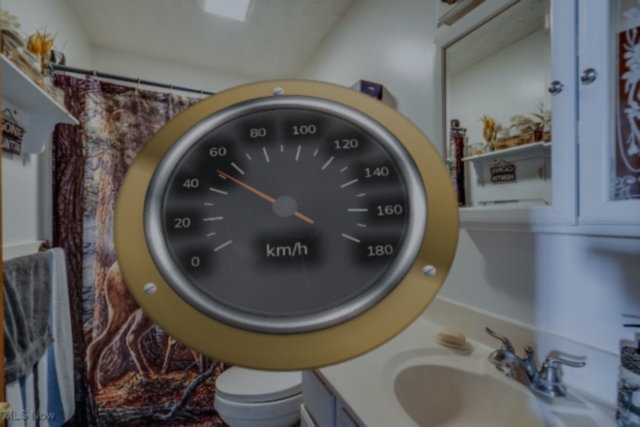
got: 50 km/h
